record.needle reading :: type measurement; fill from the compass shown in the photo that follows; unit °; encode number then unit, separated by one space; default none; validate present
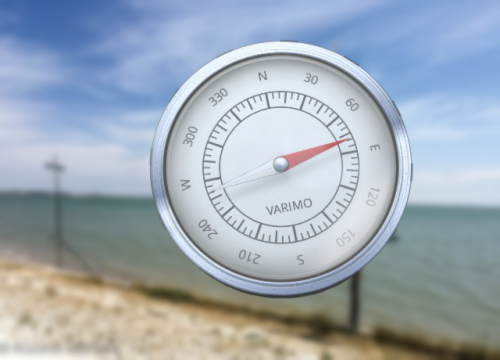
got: 80 °
